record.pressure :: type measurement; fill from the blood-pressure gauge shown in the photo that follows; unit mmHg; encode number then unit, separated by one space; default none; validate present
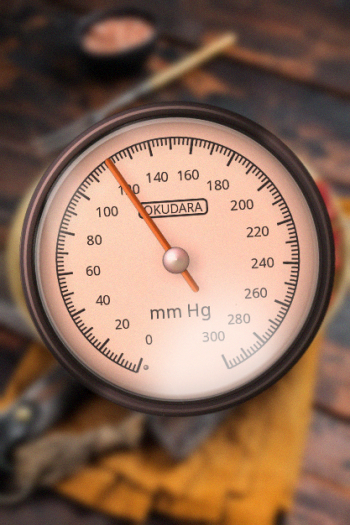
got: 120 mmHg
